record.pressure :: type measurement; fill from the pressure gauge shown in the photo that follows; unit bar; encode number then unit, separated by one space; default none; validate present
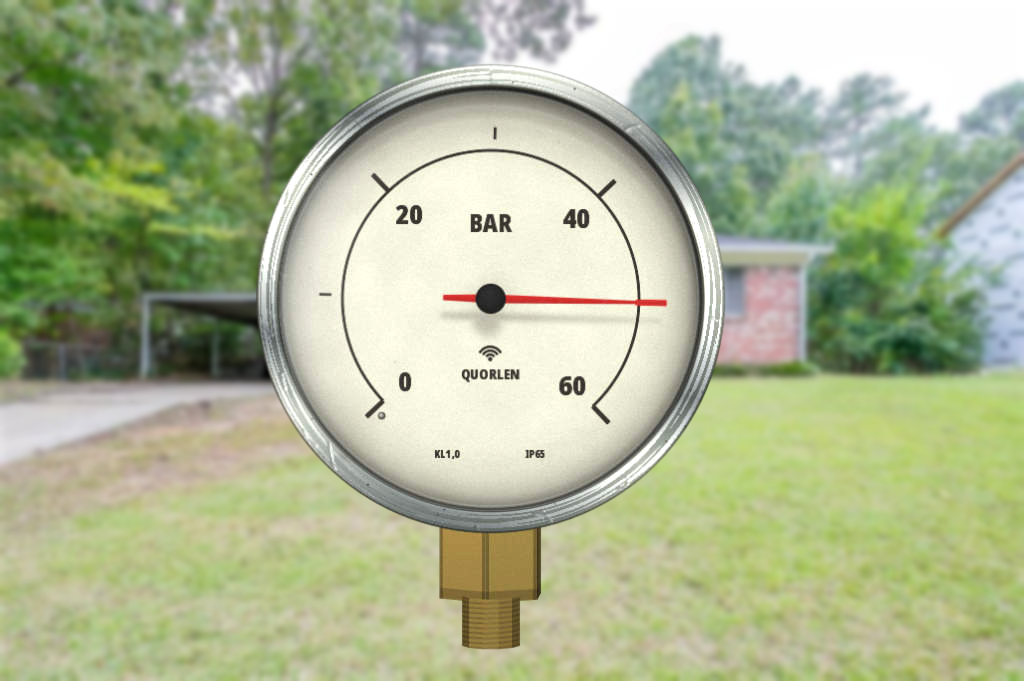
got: 50 bar
